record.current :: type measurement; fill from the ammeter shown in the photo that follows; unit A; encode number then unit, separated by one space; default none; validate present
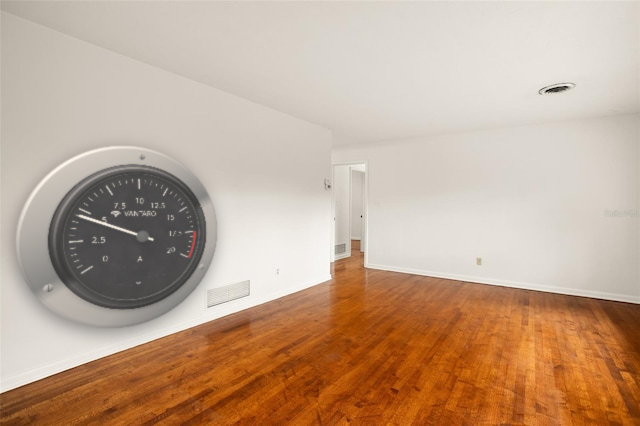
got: 4.5 A
